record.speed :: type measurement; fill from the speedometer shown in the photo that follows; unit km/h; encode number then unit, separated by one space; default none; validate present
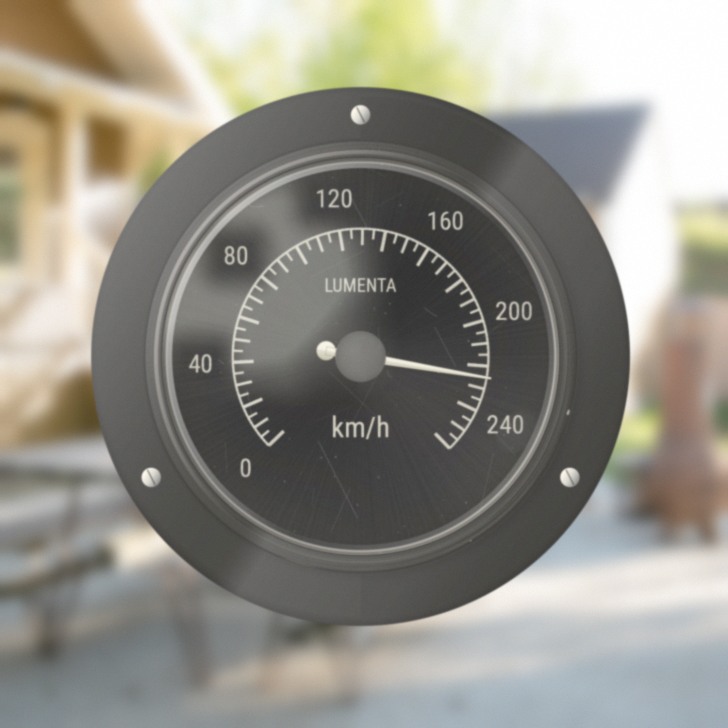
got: 225 km/h
